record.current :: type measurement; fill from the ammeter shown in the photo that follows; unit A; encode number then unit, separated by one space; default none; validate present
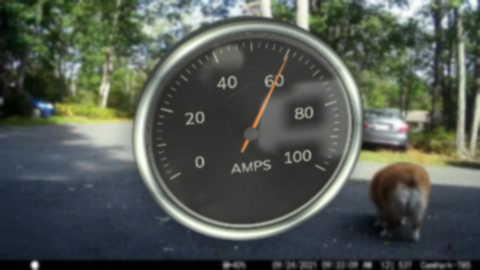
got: 60 A
